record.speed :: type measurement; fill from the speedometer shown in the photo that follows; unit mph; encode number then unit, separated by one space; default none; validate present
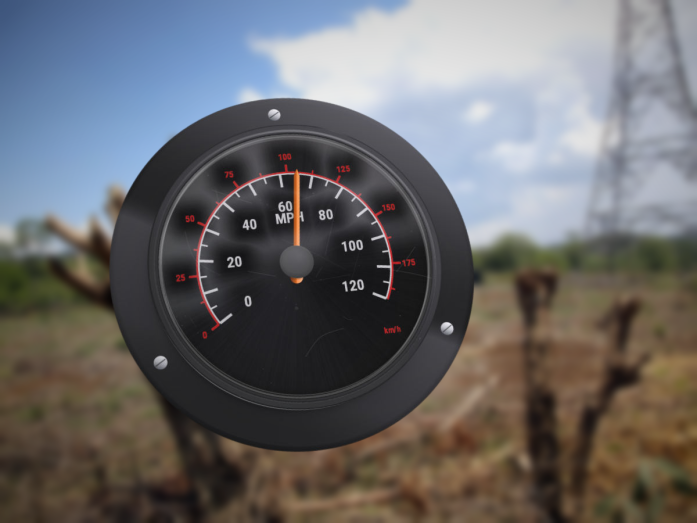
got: 65 mph
